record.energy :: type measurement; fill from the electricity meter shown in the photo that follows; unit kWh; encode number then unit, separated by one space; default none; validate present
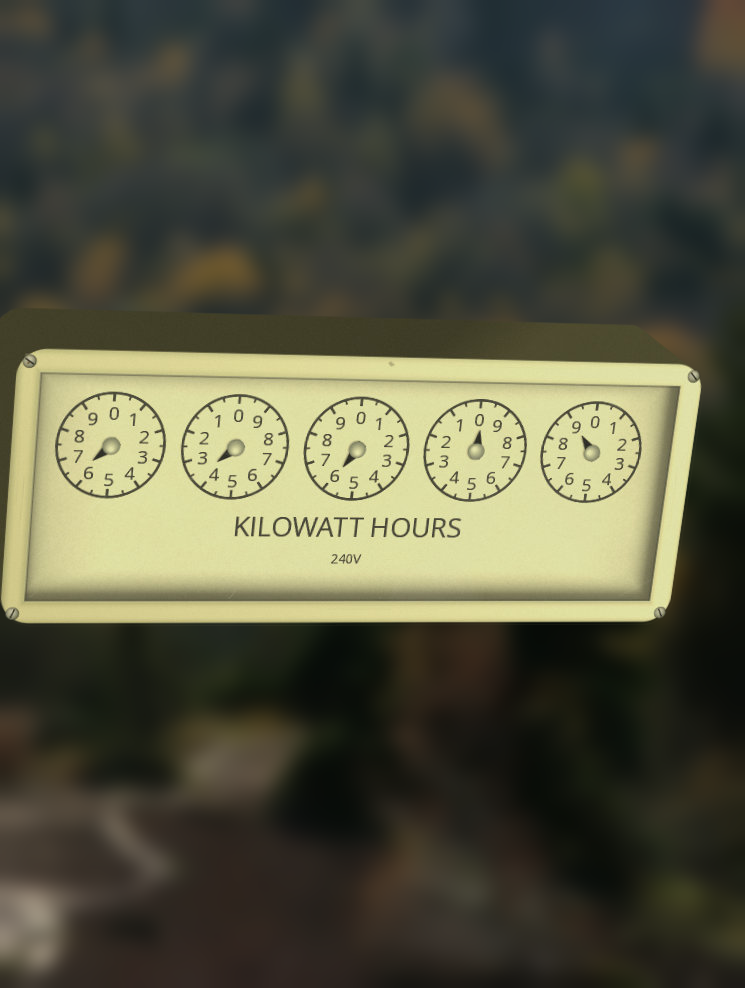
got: 63599 kWh
